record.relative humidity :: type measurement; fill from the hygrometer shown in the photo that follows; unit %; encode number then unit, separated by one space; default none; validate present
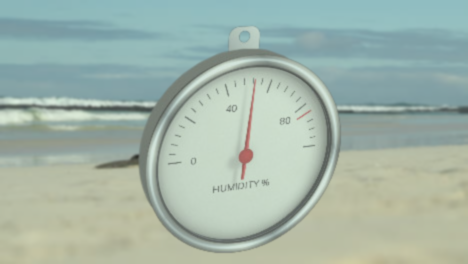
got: 52 %
